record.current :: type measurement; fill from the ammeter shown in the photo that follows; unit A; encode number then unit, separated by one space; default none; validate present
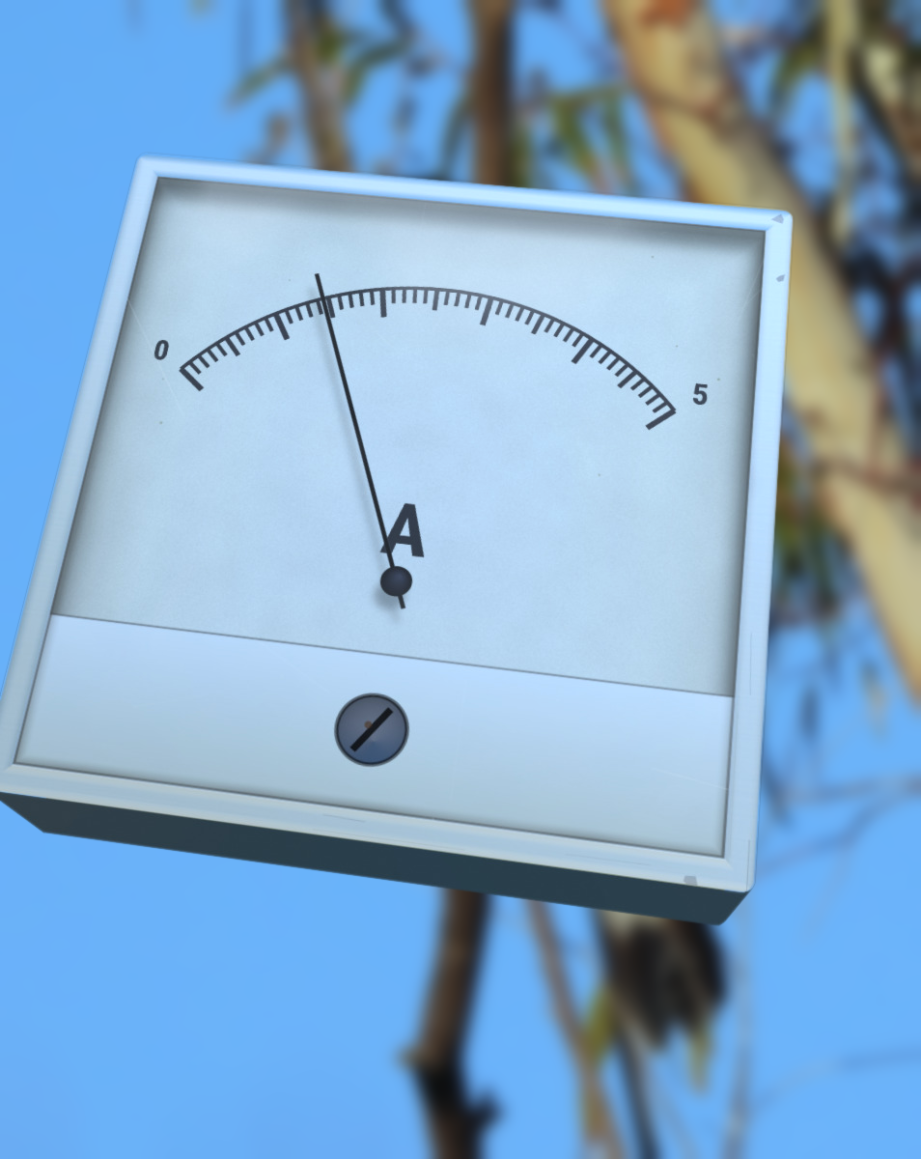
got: 1.45 A
